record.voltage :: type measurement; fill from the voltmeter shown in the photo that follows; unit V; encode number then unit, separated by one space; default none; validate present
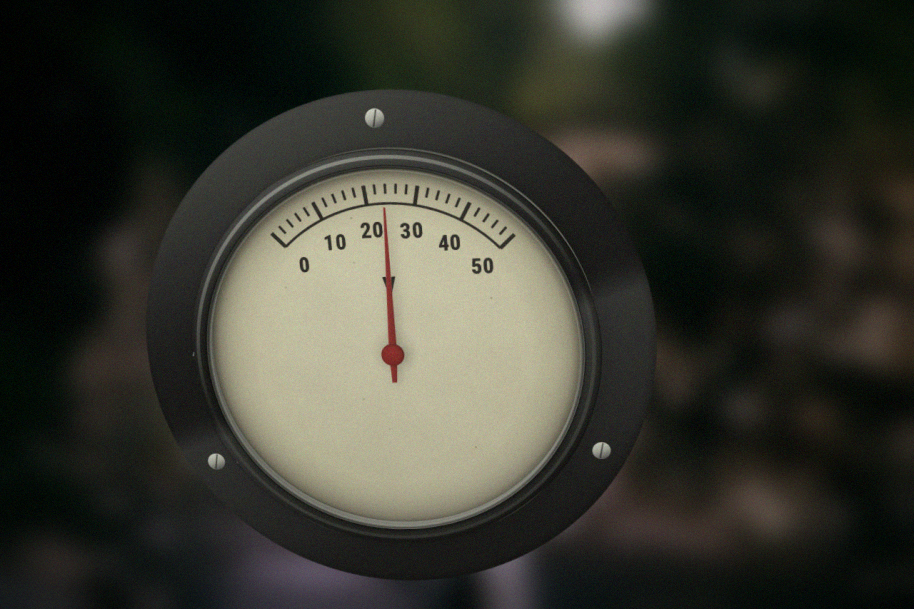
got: 24 V
